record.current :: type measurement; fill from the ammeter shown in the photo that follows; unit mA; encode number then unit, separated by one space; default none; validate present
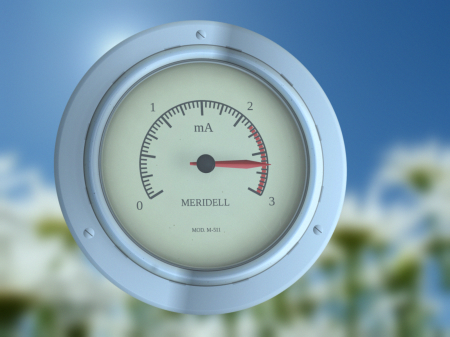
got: 2.65 mA
